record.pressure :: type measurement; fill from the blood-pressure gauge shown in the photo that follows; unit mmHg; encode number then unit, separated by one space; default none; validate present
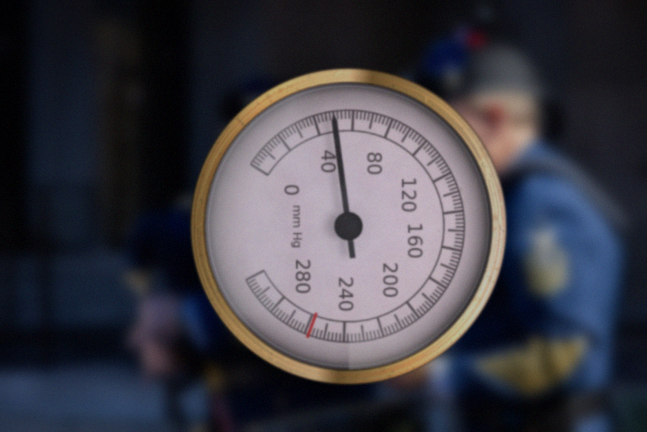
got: 50 mmHg
